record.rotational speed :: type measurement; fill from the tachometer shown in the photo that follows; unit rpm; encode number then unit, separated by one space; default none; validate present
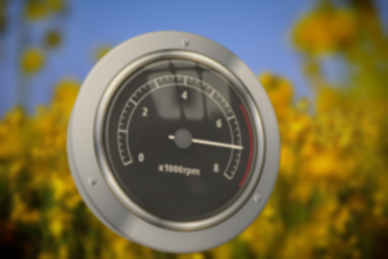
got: 7000 rpm
